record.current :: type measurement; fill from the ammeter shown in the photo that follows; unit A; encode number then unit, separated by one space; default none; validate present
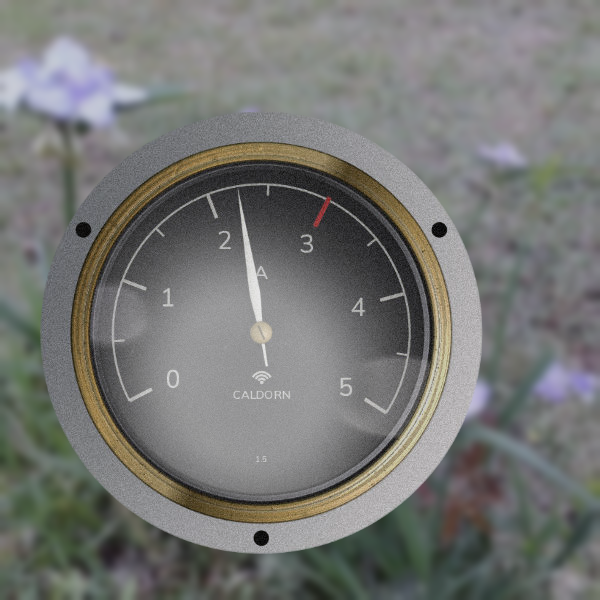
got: 2.25 A
